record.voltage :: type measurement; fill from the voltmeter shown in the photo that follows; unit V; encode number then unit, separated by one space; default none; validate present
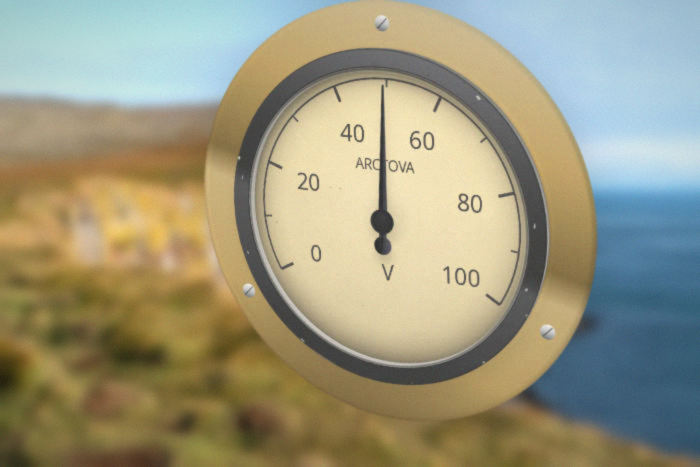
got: 50 V
